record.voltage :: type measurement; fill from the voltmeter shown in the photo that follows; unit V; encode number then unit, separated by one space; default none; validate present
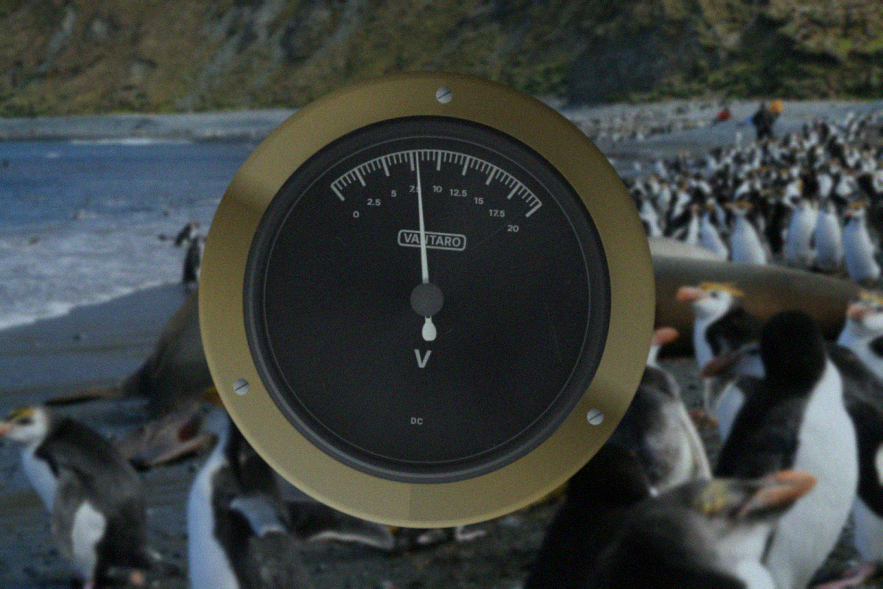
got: 8 V
